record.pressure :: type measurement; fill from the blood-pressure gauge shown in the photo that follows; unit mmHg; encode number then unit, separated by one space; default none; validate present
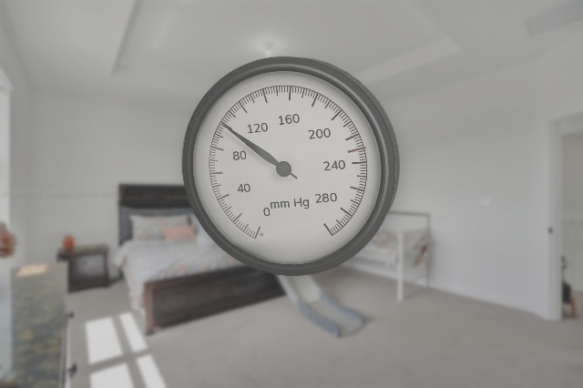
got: 100 mmHg
